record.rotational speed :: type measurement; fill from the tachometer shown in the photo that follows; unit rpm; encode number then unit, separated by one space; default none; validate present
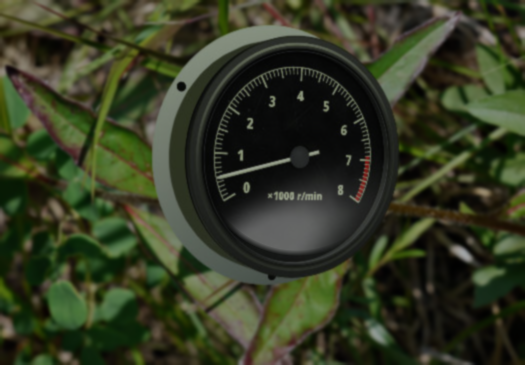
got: 500 rpm
